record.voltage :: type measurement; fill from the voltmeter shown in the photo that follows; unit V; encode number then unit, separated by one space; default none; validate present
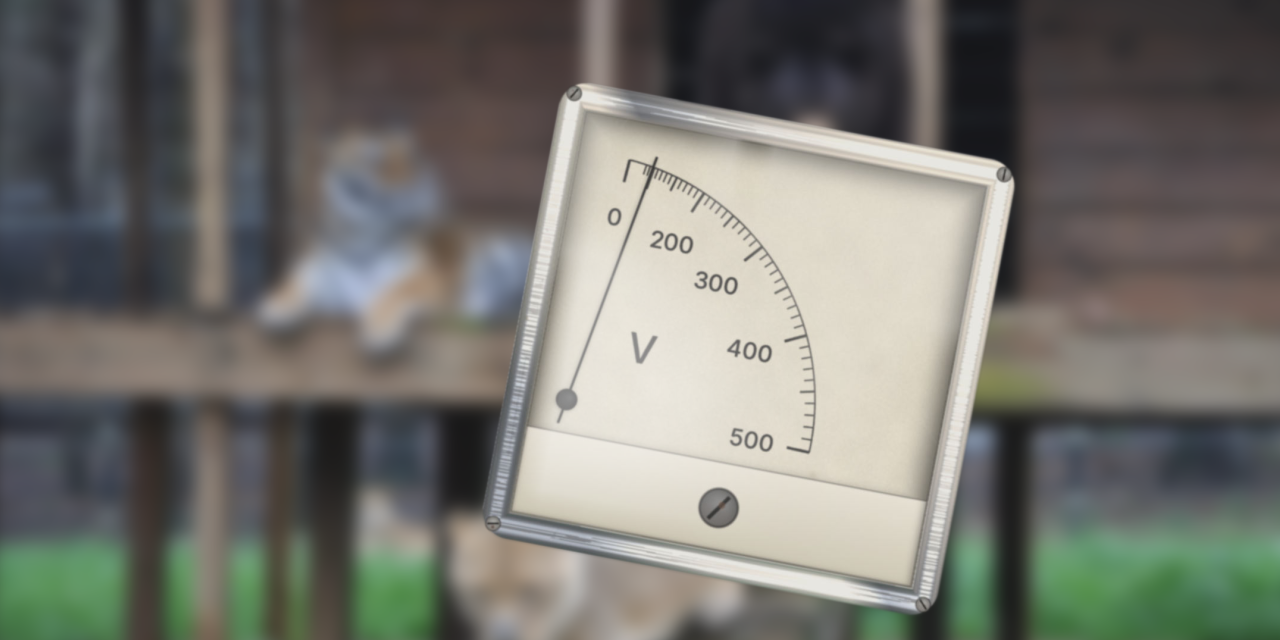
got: 100 V
